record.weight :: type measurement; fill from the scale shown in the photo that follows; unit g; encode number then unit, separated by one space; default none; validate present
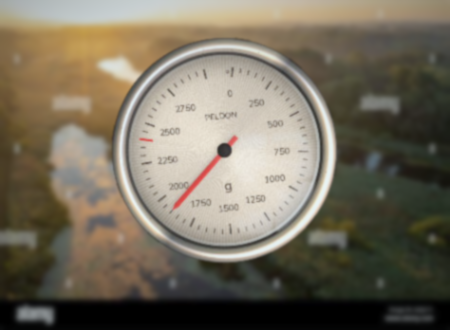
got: 1900 g
